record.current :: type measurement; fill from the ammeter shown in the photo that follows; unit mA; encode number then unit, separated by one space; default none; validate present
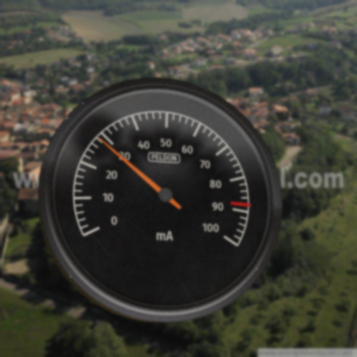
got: 28 mA
